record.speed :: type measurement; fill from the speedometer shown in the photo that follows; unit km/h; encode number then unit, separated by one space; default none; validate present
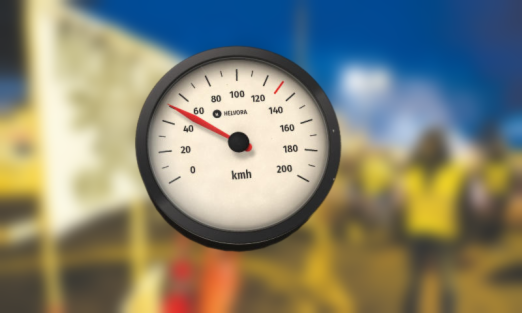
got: 50 km/h
